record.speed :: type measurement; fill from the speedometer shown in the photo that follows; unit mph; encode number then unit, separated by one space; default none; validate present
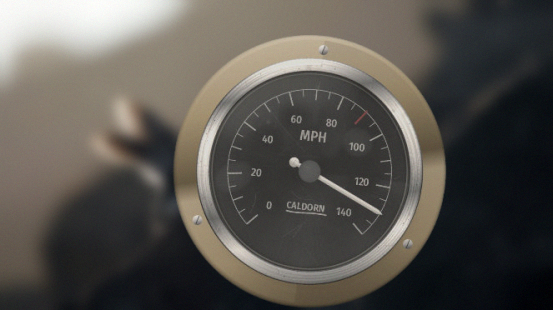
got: 130 mph
